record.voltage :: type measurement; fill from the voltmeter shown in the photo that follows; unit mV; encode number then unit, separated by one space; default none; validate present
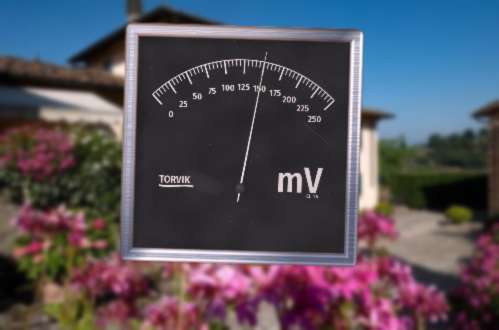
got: 150 mV
